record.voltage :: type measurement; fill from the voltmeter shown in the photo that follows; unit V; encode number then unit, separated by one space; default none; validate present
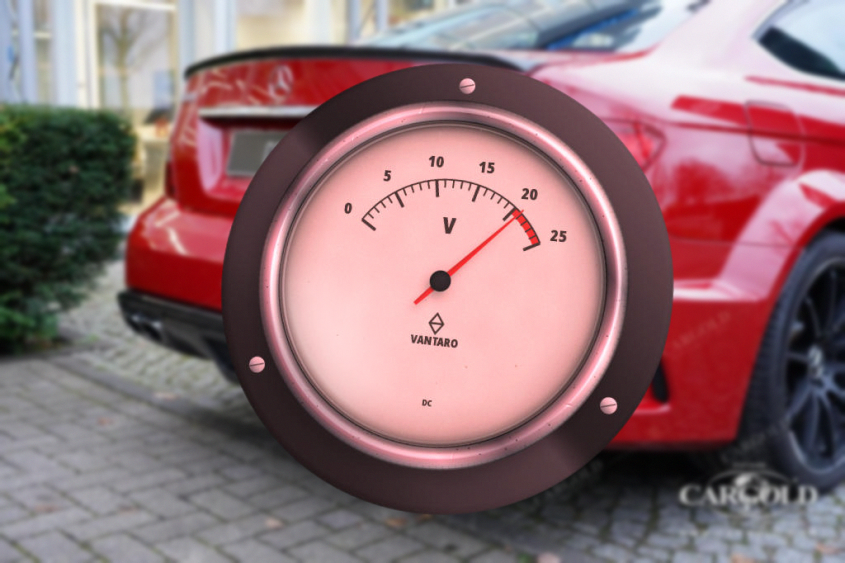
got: 21 V
